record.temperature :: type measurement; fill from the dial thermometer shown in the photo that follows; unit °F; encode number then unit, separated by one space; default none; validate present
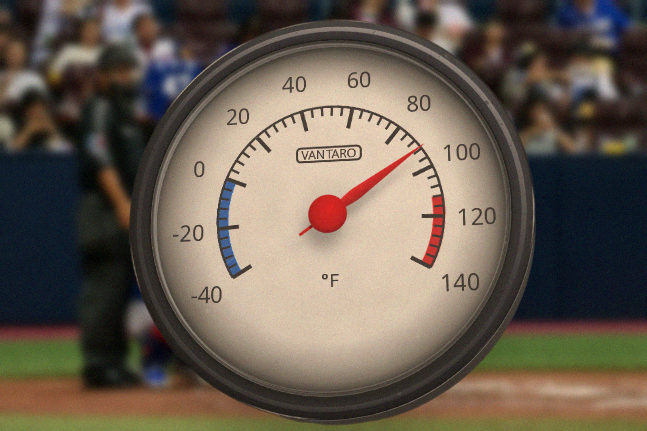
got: 92 °F
